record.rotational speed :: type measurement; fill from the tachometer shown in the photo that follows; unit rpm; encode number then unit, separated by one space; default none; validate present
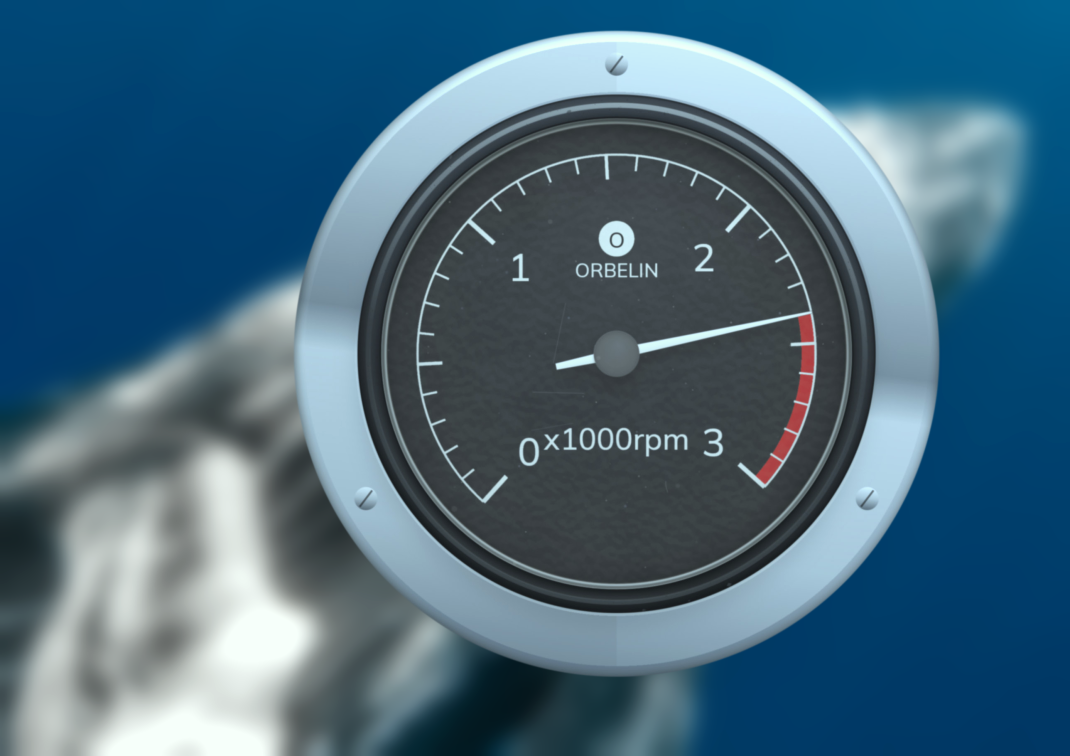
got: 2400 rpm
